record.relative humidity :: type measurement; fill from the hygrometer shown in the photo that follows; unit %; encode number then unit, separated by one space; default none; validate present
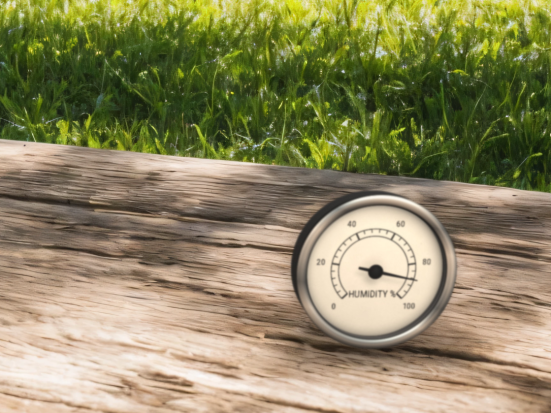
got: 88 %
